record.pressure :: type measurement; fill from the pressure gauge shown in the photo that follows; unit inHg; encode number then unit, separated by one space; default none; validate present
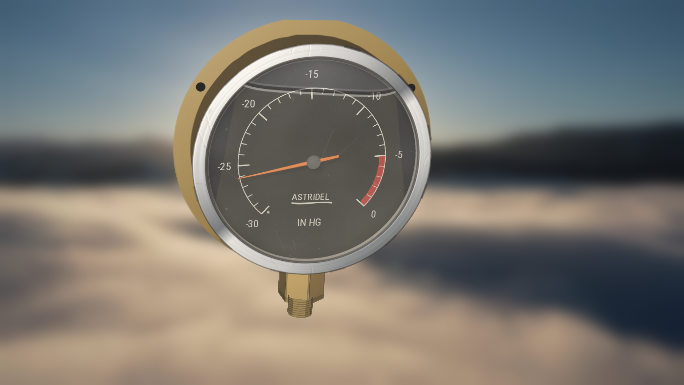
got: -26 inHg
